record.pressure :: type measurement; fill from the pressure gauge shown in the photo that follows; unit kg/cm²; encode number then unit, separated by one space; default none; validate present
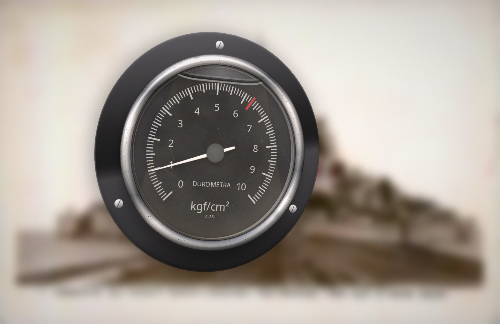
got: 1 kg/cm²
